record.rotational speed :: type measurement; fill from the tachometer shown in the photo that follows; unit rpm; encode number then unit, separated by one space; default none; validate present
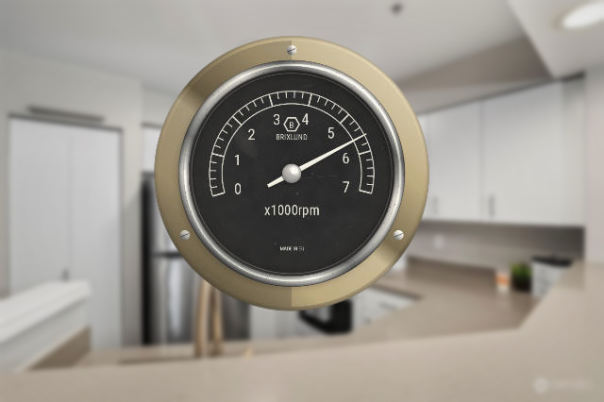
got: 5600 rpm
